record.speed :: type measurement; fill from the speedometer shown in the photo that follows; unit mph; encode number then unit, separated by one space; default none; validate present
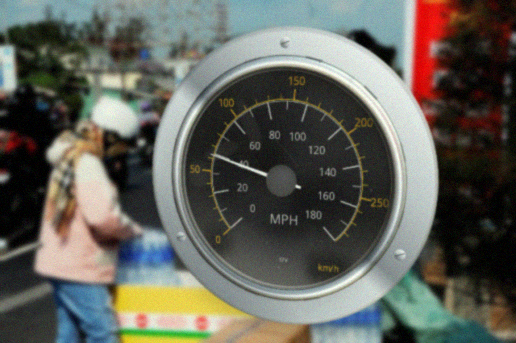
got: 40 mph
